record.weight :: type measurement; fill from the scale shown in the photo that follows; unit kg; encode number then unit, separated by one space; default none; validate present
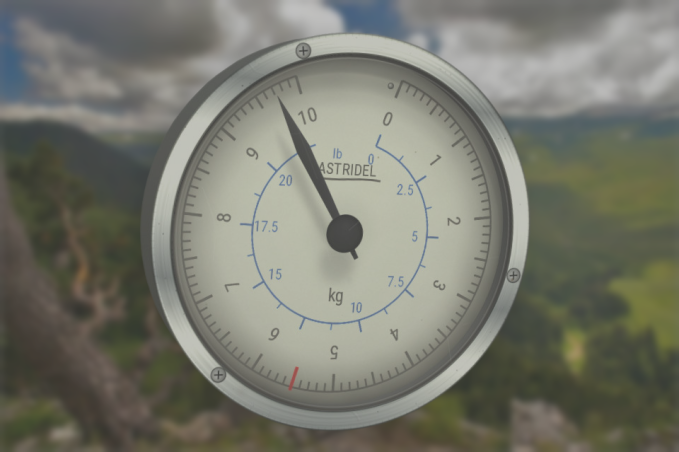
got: 9.7 kg
